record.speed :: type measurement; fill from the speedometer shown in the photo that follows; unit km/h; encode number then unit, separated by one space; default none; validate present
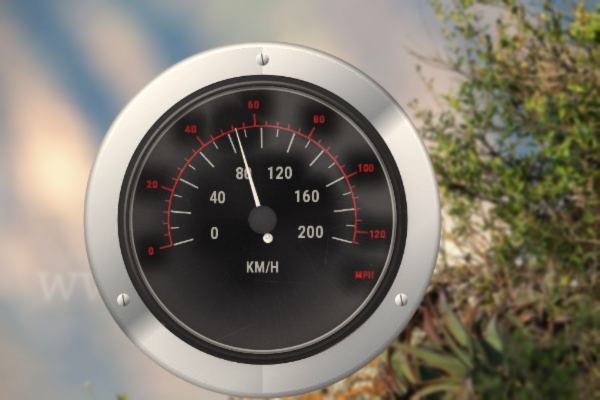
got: 85 km/h
